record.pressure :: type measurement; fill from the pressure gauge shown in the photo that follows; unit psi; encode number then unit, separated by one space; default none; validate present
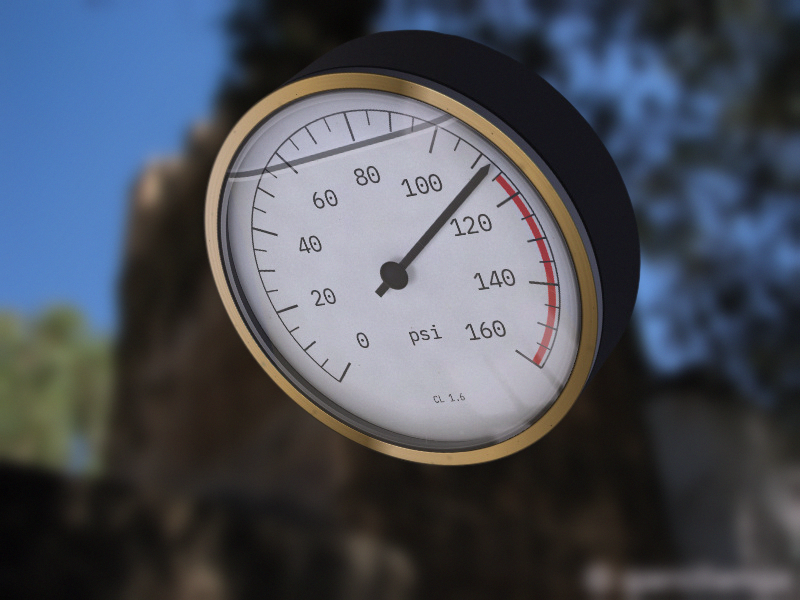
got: 112.5 psi
